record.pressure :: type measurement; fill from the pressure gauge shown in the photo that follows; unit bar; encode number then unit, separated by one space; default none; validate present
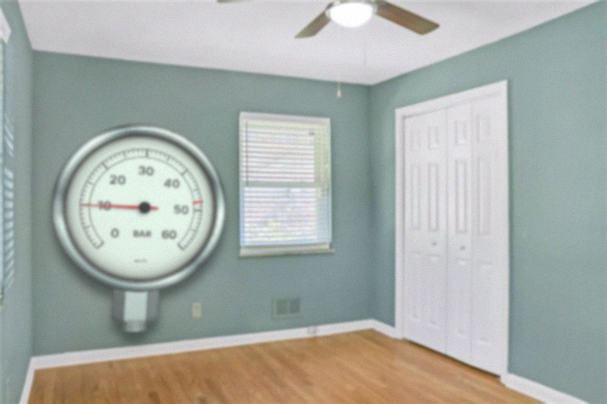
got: 10 bar
